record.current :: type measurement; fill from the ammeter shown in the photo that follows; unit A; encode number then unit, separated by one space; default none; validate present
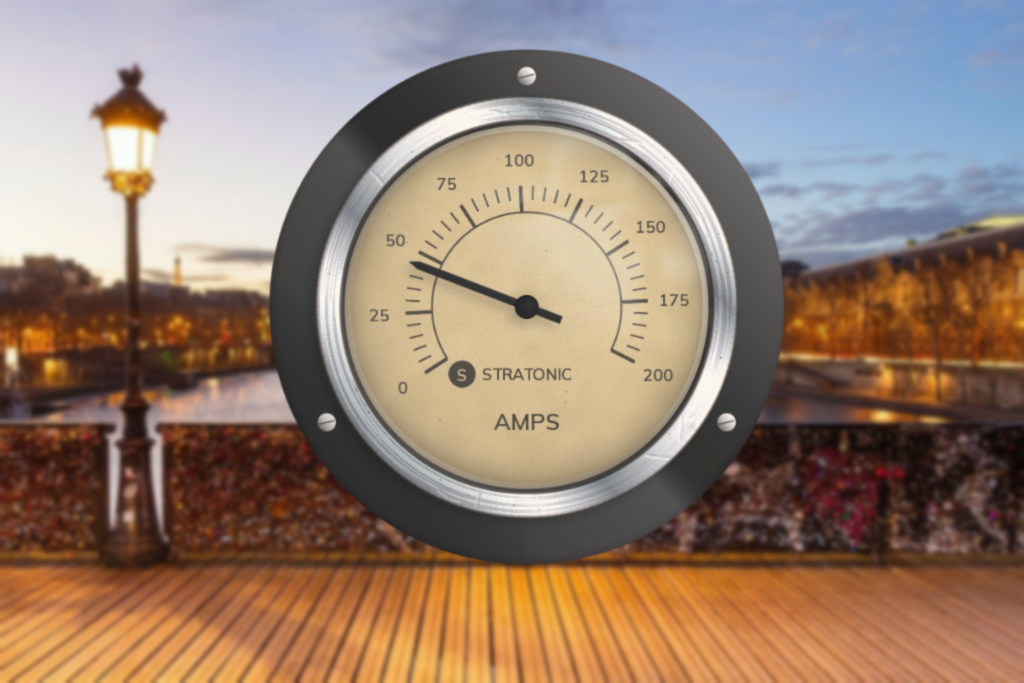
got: 45 A
